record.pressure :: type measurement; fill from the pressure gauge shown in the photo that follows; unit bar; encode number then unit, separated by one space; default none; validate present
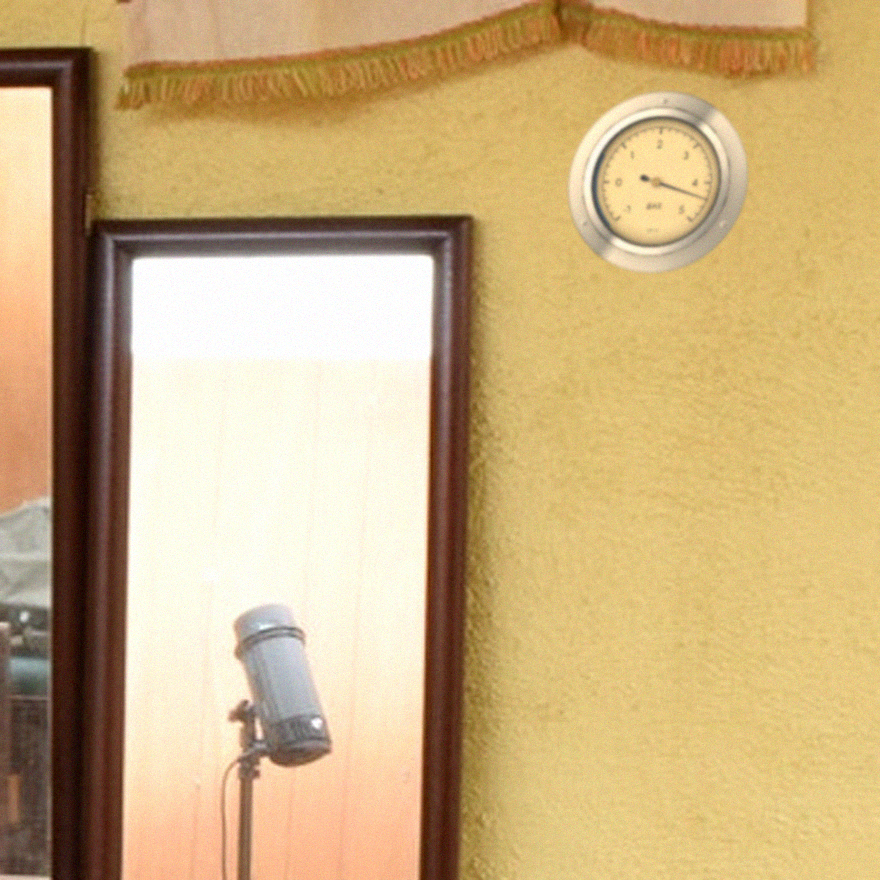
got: 4.4 bar
